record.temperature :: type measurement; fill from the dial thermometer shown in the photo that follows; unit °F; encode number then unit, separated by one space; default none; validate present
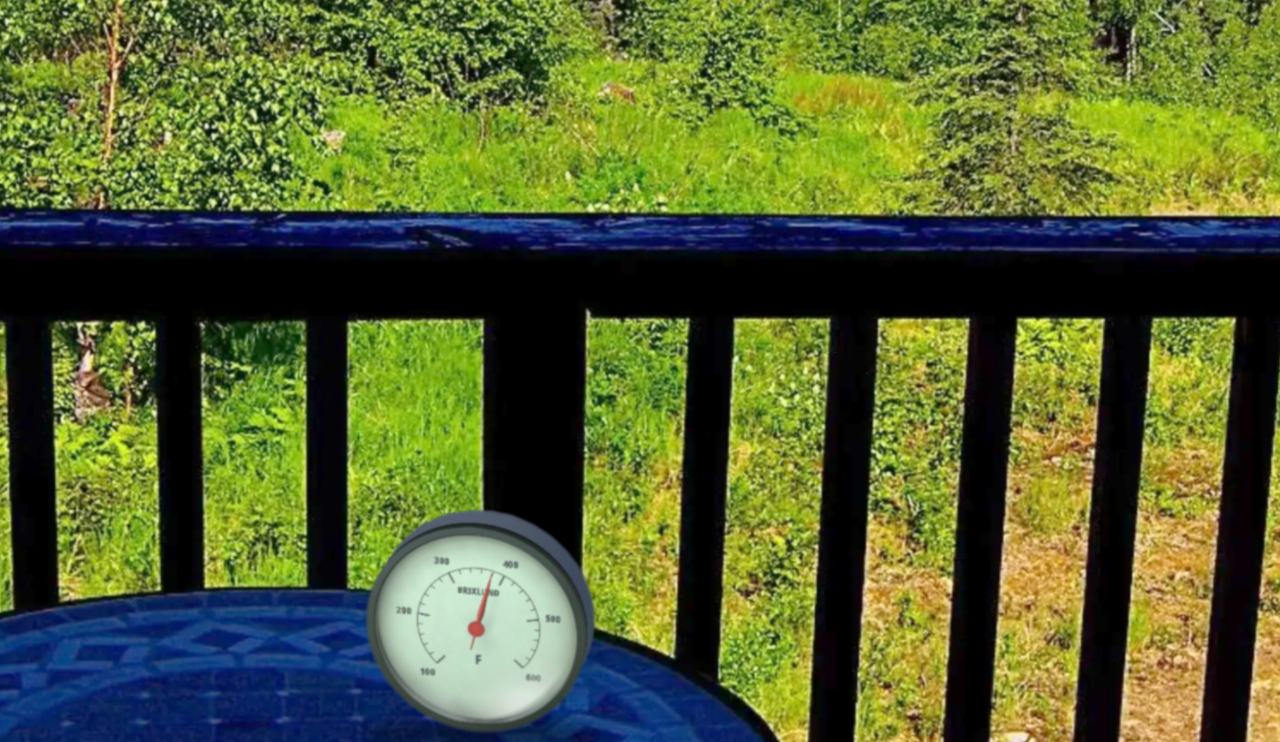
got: 380 °F
